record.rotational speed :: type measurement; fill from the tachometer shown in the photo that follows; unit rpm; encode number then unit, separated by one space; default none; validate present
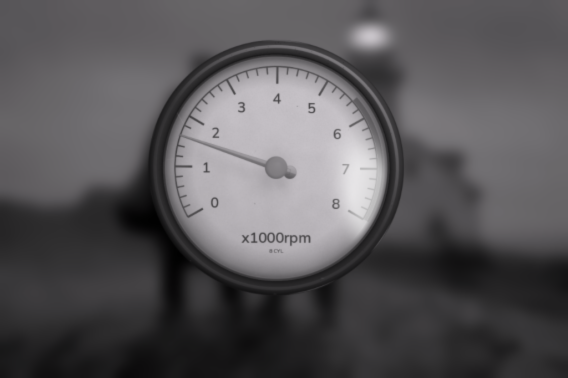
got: 1600 rpm
